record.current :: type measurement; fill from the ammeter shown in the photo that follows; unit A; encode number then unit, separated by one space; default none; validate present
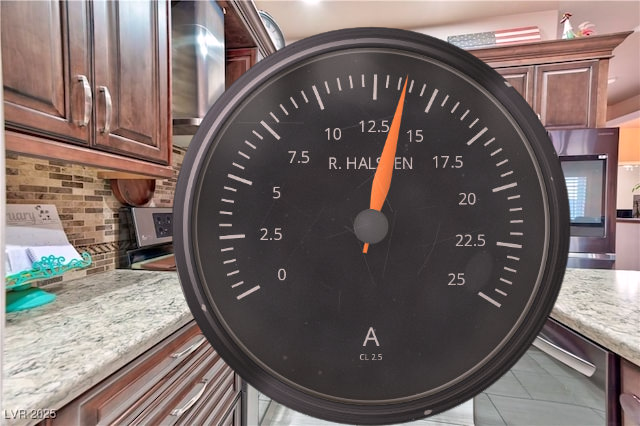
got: 13.75 A
